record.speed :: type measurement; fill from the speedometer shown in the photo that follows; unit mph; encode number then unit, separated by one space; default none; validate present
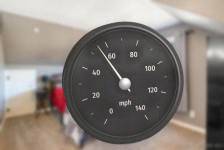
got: 55 mph
